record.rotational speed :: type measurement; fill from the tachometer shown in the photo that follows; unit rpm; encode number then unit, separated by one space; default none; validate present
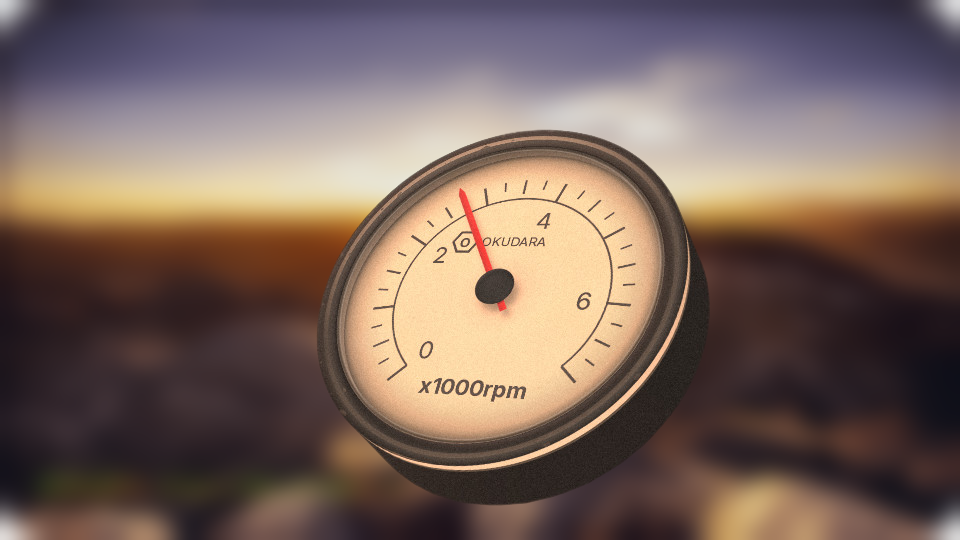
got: 2750 rpm
